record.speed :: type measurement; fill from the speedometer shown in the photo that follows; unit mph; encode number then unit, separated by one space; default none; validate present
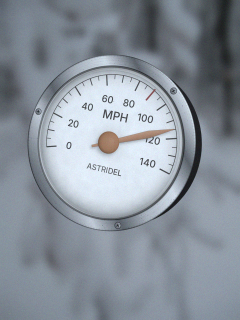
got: 115 mph
